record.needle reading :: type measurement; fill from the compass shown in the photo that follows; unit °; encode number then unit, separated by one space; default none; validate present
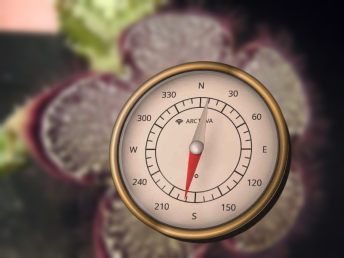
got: 190 °
